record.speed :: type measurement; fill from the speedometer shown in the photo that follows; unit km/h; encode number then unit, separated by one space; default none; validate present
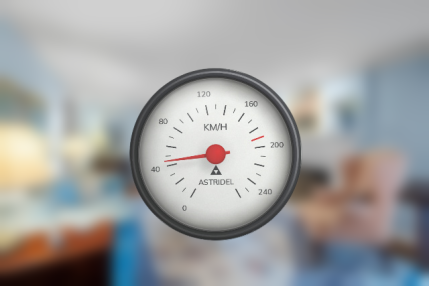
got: 45 km/h
